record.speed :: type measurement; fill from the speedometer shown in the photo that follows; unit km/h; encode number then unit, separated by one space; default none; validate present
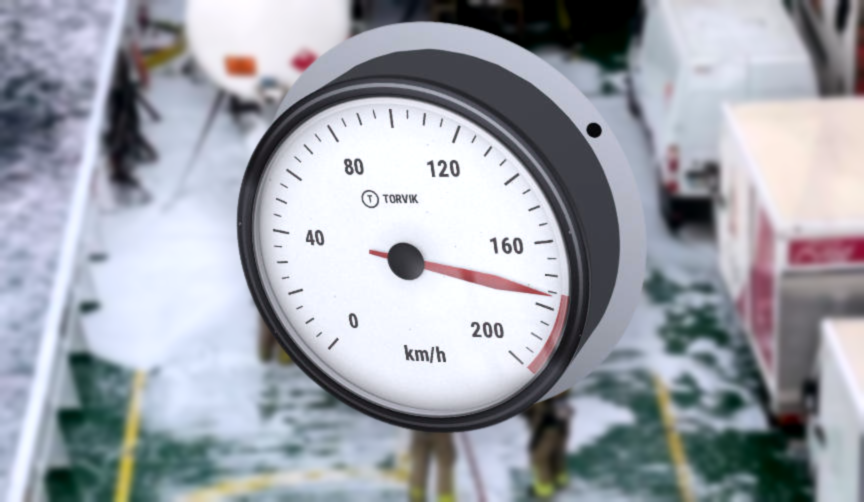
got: 175 km/h
